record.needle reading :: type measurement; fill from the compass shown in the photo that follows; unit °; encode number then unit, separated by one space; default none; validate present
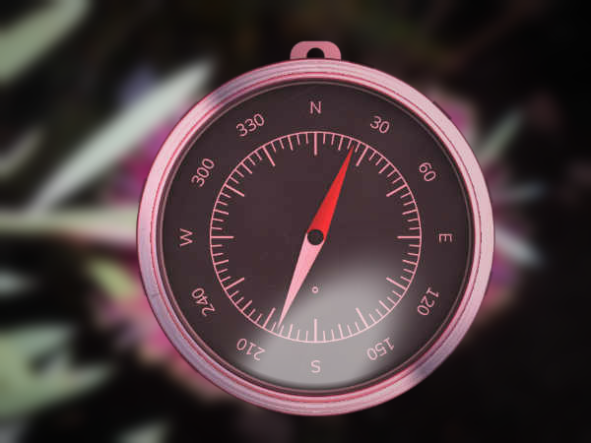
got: 22.5 °
